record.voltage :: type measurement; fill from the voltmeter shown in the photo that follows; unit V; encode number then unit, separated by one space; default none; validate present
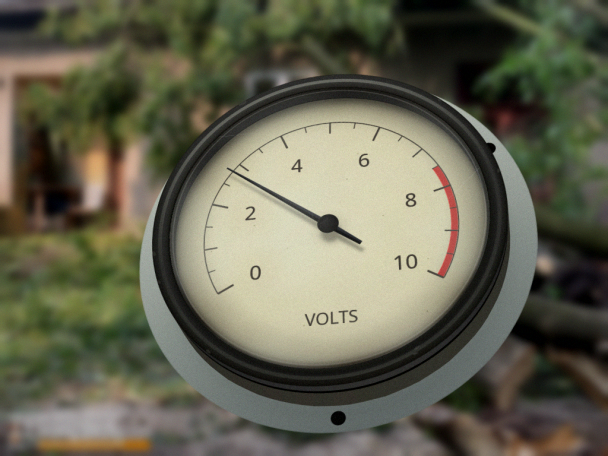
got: 2.75 V
